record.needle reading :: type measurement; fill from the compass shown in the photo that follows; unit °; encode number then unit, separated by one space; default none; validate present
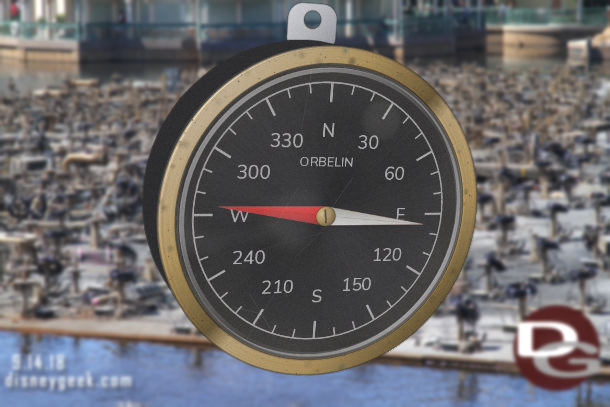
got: 275 °
